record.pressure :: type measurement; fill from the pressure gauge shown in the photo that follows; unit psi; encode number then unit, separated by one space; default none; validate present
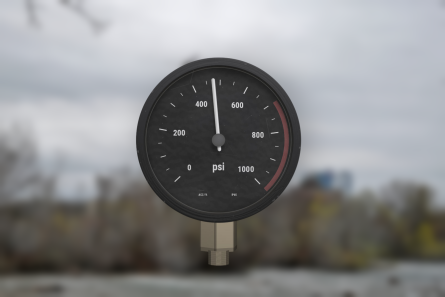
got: 475 psi
